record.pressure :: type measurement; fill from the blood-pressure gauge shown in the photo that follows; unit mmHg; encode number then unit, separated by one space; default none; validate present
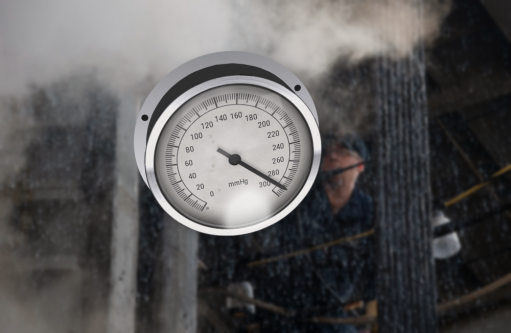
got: 290 mmHg
